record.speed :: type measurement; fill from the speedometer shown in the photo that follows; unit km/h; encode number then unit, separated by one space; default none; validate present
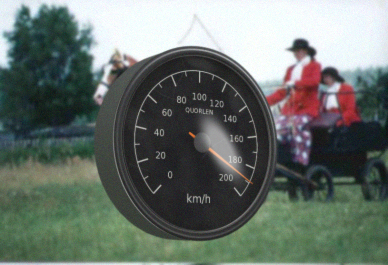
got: 190 km/h
